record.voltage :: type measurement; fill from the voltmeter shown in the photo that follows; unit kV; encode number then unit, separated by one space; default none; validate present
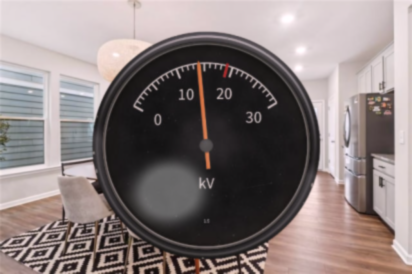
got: 14 kV
